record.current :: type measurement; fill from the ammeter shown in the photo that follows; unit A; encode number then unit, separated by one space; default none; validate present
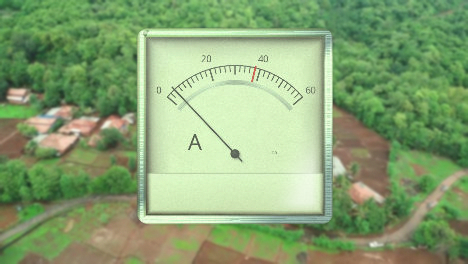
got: 4 A
